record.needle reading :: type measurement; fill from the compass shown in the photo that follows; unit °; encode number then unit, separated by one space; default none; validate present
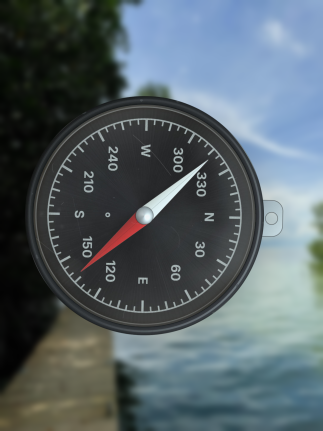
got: 137.5 °
